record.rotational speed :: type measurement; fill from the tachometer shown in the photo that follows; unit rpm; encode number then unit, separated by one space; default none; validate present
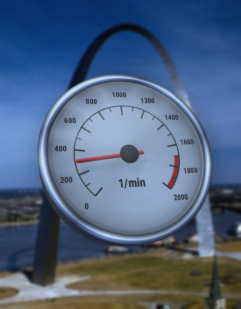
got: 300 rpm
